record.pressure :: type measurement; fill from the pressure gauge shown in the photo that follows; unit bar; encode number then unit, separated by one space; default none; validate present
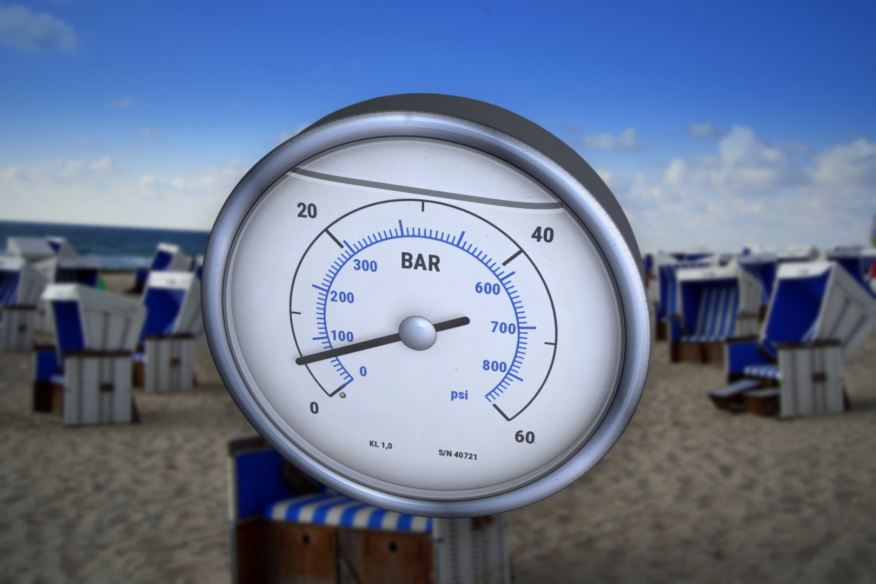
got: 5 bar
